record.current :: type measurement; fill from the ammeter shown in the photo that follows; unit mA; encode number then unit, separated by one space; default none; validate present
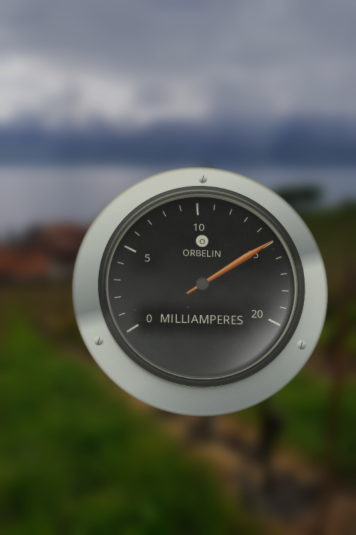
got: 15 mA
